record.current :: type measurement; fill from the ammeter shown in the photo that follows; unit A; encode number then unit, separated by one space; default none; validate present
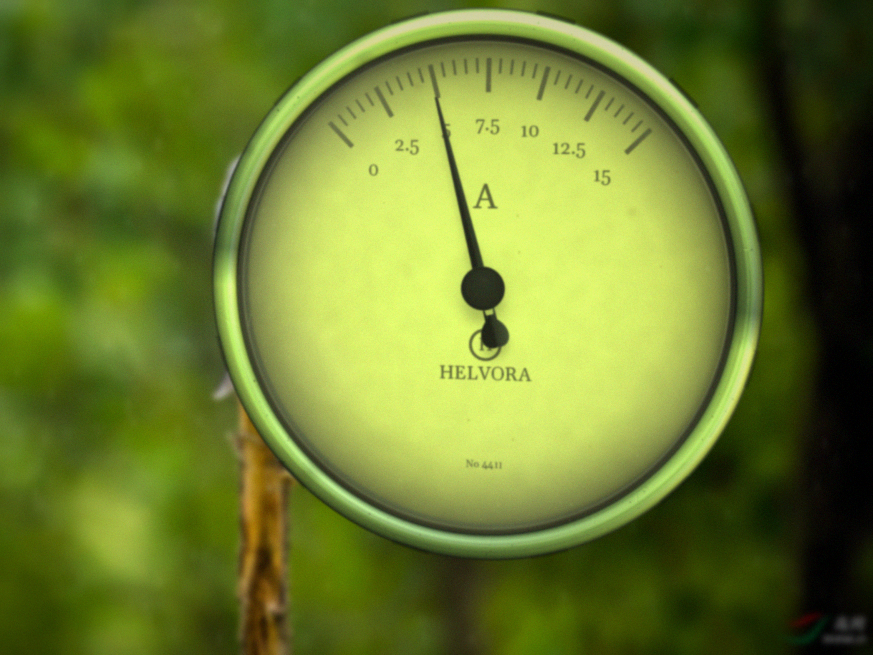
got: 5 A
